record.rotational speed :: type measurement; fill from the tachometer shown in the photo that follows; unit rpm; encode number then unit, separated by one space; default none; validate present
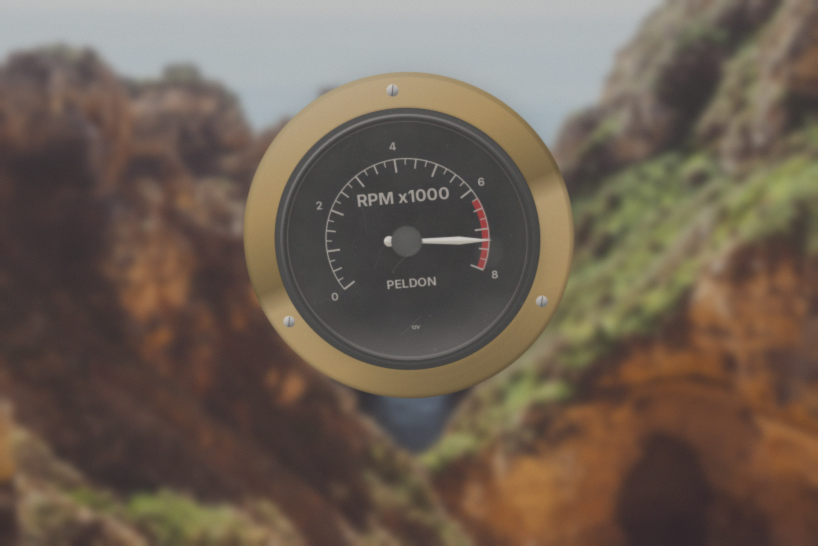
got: 7250 rpm
